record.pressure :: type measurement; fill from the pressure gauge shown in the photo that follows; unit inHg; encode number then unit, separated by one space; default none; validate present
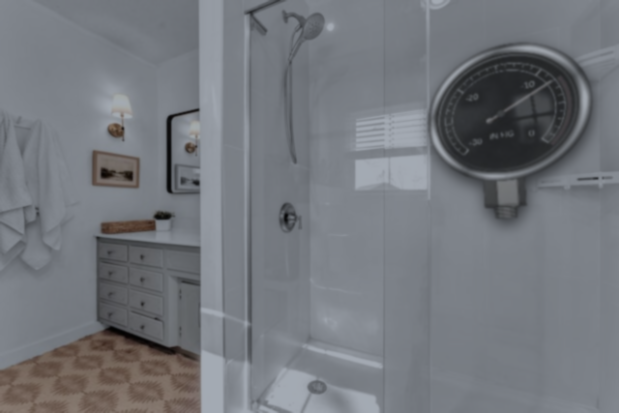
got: -8 inHg
